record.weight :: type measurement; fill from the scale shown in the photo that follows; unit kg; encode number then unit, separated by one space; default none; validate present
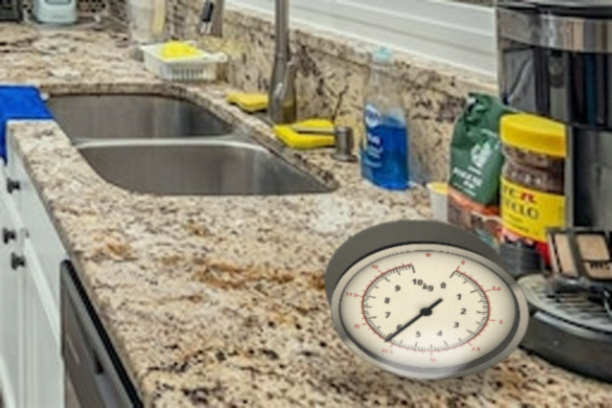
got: 6 kg
